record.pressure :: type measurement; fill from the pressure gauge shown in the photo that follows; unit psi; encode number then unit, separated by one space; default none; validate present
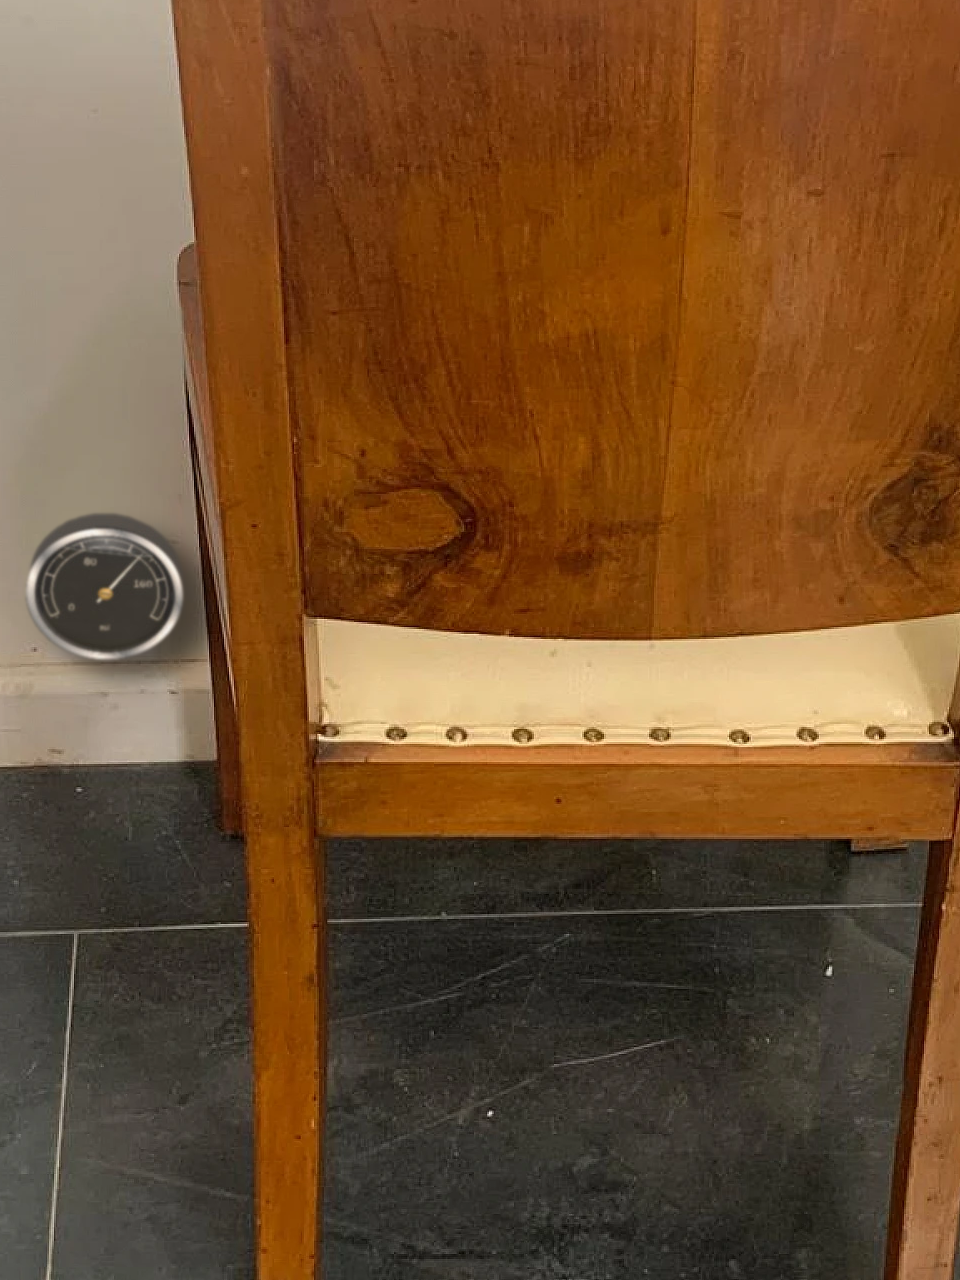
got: 130 psi
